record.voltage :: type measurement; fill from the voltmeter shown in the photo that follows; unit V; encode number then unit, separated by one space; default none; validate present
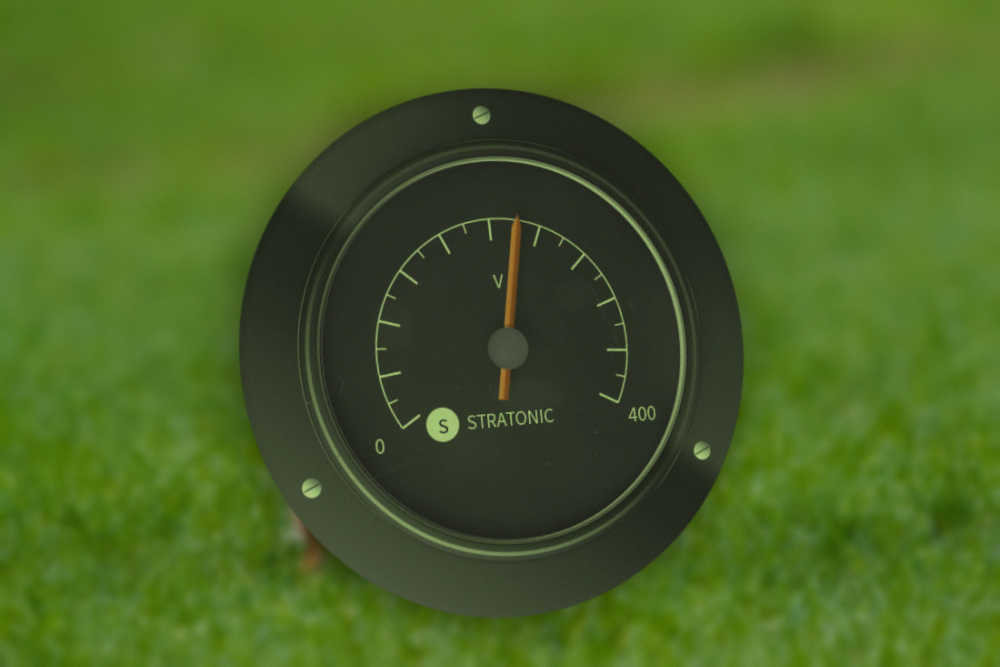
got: 220 V
